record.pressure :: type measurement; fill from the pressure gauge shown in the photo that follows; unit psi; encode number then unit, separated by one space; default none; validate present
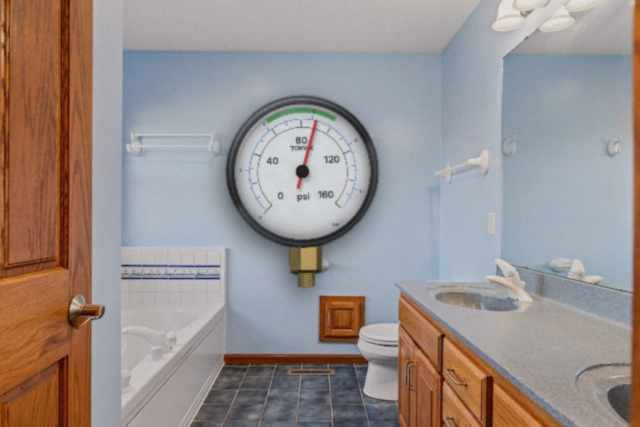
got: 90 psi
